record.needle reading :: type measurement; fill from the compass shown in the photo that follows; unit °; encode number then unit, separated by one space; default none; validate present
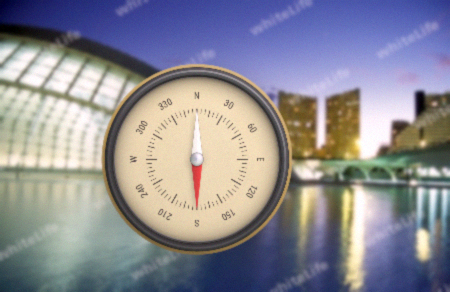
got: 180 °
